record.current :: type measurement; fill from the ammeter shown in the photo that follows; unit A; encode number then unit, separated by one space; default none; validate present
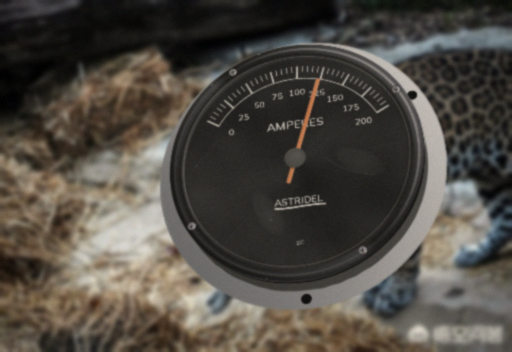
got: 125 A
